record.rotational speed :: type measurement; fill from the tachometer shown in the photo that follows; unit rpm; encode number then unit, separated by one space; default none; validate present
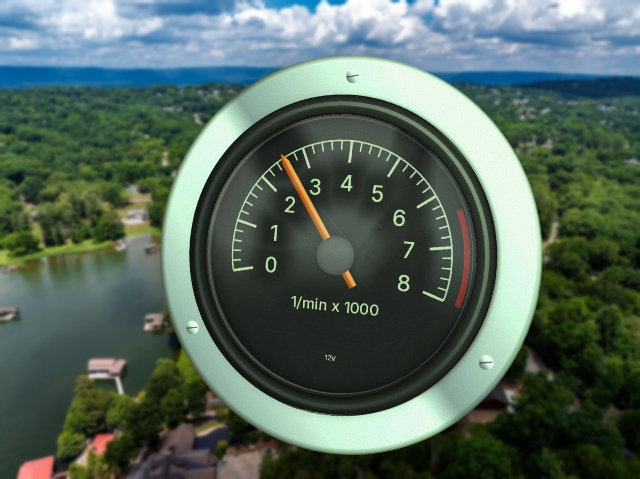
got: 2600 rpm
